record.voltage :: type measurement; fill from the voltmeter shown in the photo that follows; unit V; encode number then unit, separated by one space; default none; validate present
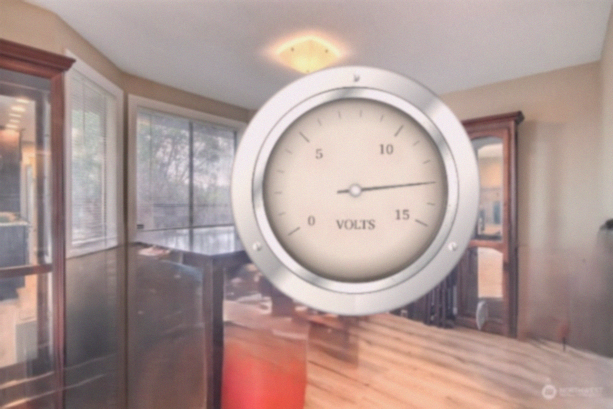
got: 13 V
